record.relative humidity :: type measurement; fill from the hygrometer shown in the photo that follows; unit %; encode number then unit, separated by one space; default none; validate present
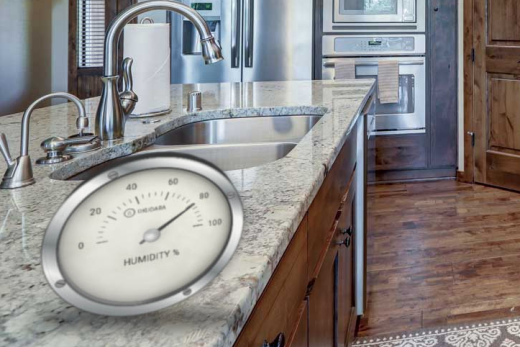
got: 80 %
